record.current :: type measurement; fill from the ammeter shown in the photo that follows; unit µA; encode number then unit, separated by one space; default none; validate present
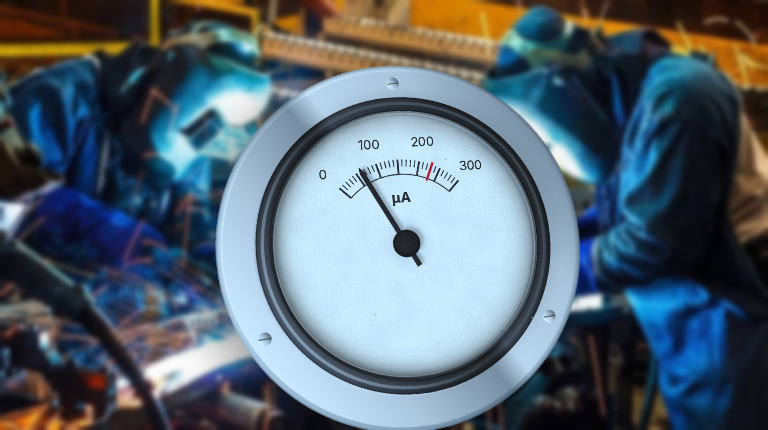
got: 60 µA
